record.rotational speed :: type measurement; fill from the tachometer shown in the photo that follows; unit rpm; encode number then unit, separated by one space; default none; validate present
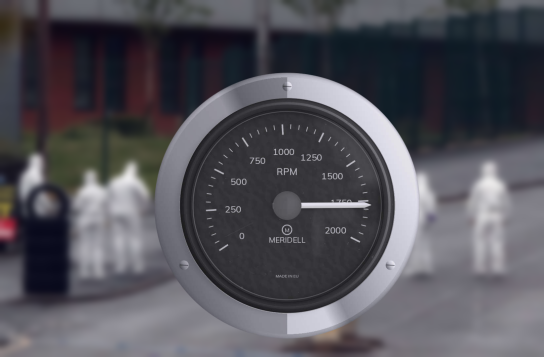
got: 1775 rpm
